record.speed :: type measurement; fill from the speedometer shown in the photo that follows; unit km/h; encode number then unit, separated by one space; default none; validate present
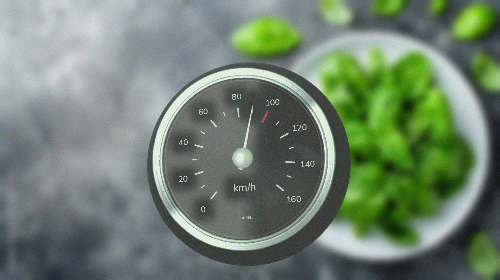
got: 90 km/h
